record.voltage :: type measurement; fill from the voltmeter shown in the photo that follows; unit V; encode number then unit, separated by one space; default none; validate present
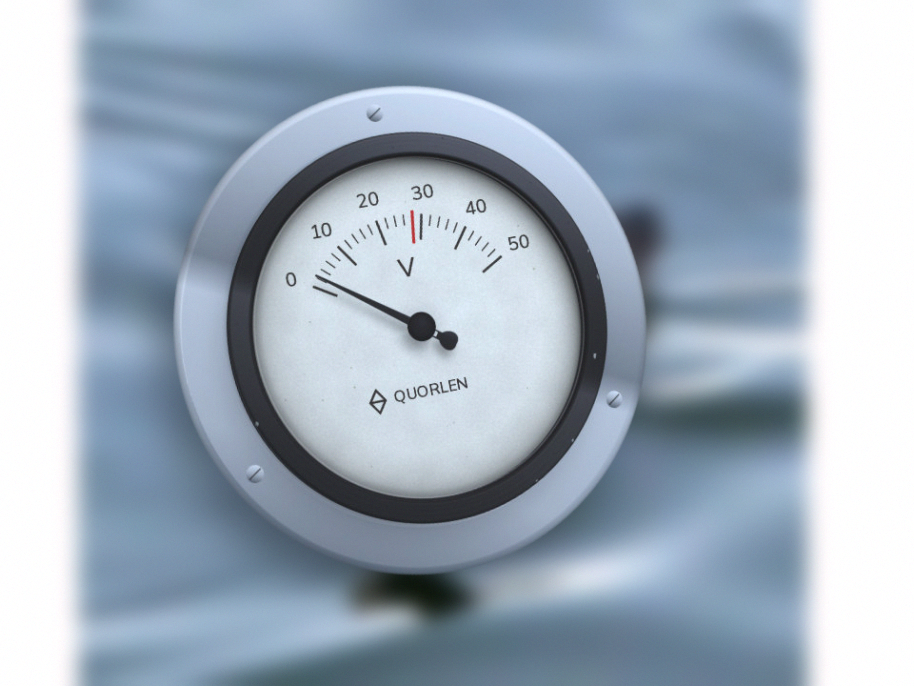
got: 2 V
